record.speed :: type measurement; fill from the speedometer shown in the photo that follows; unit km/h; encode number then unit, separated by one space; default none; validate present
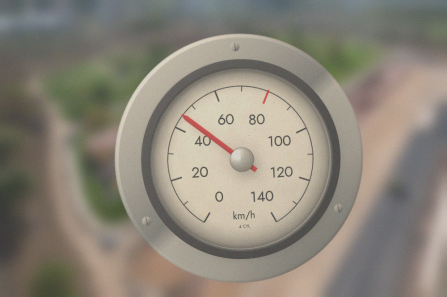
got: 45 km/h
